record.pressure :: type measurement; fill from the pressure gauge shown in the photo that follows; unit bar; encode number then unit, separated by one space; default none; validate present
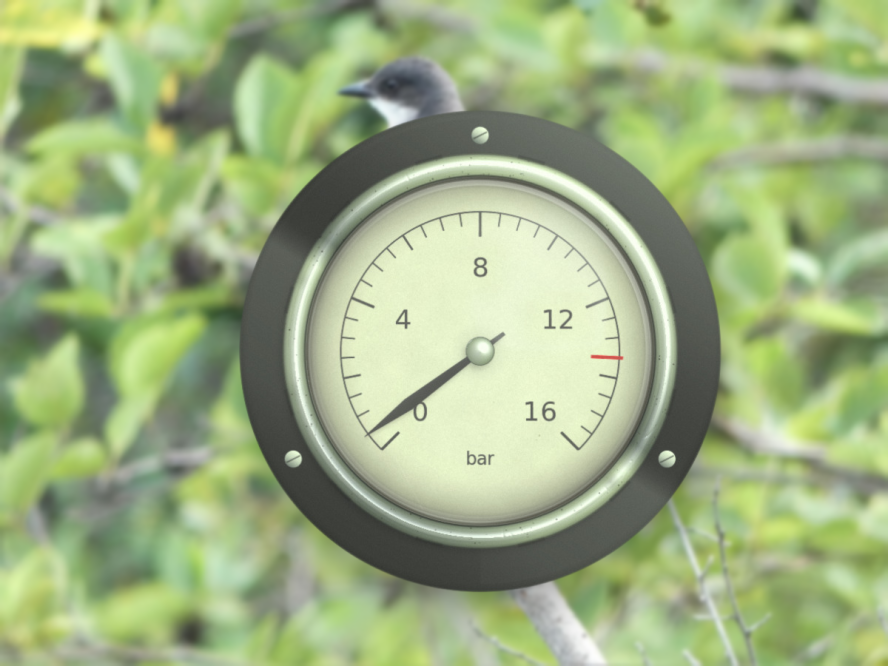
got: 0.5 bar
